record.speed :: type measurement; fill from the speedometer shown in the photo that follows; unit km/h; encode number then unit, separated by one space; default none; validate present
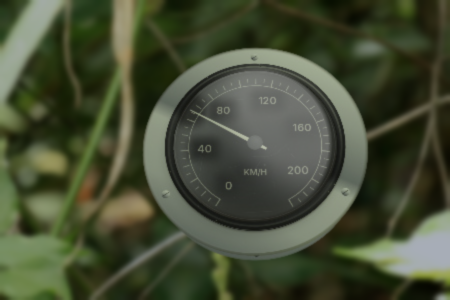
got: 65 km/h
